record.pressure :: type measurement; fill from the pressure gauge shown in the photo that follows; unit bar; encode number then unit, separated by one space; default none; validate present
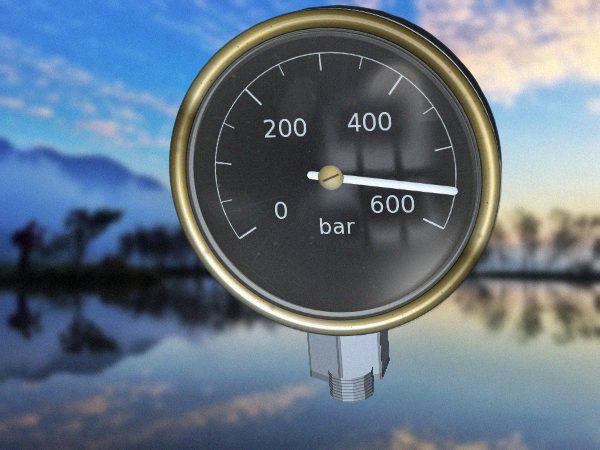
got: 550 bar
